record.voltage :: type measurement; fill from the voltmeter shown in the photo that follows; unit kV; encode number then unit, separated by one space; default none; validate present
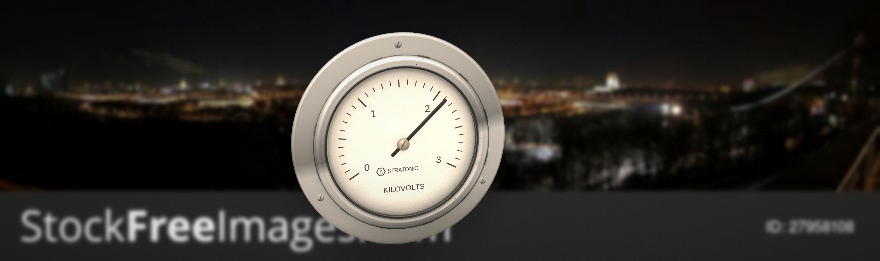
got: 2.1 kV
